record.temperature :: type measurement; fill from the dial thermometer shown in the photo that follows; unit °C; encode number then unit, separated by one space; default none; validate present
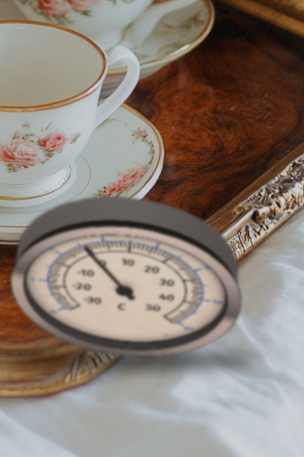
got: 0 °C
